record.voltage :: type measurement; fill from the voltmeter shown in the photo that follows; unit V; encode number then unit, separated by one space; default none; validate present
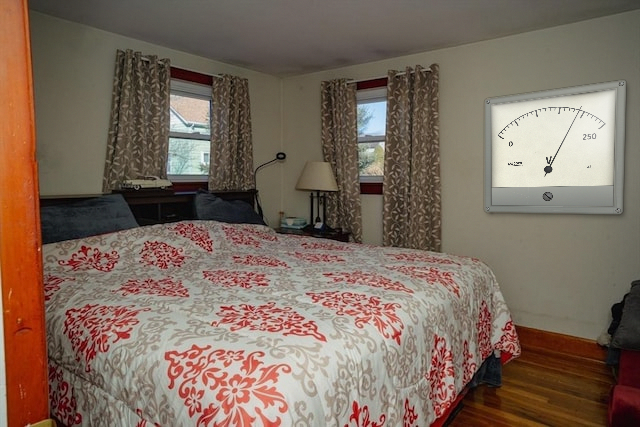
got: 190 V
